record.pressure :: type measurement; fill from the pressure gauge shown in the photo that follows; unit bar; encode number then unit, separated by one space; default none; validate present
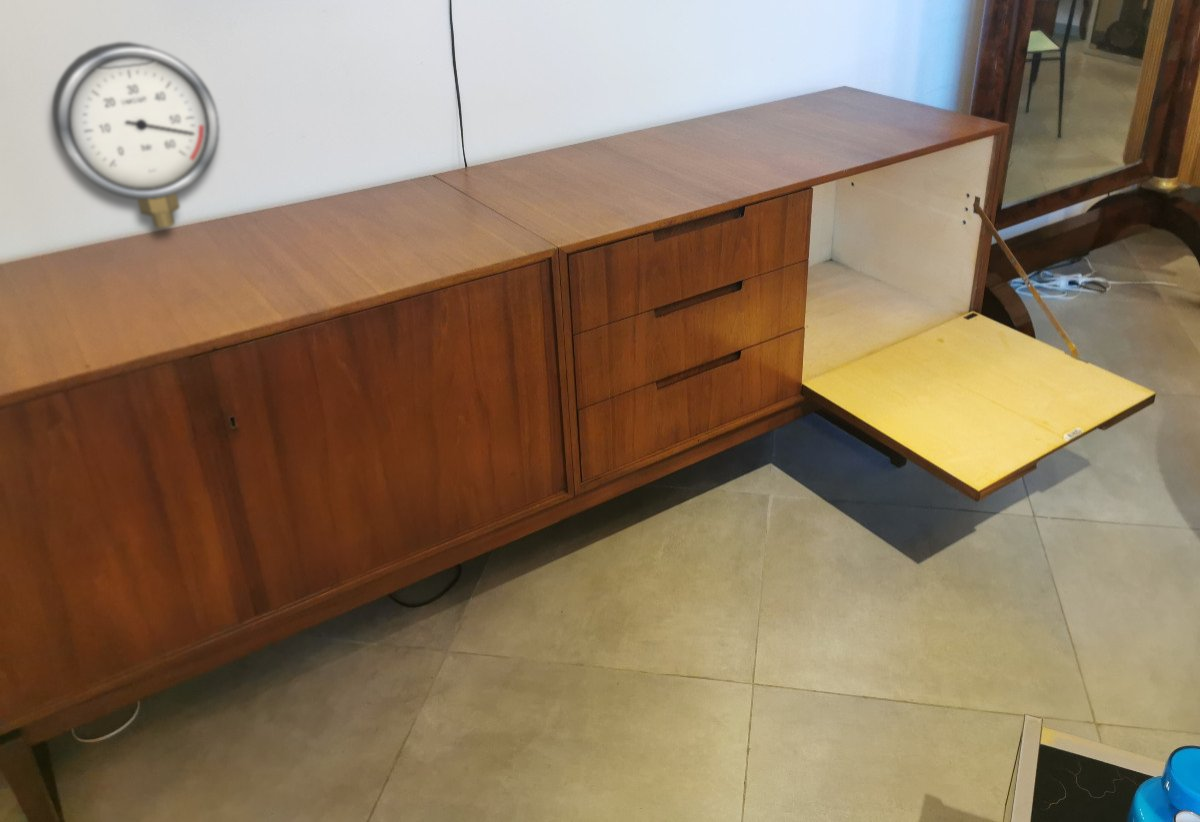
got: 54 bar
